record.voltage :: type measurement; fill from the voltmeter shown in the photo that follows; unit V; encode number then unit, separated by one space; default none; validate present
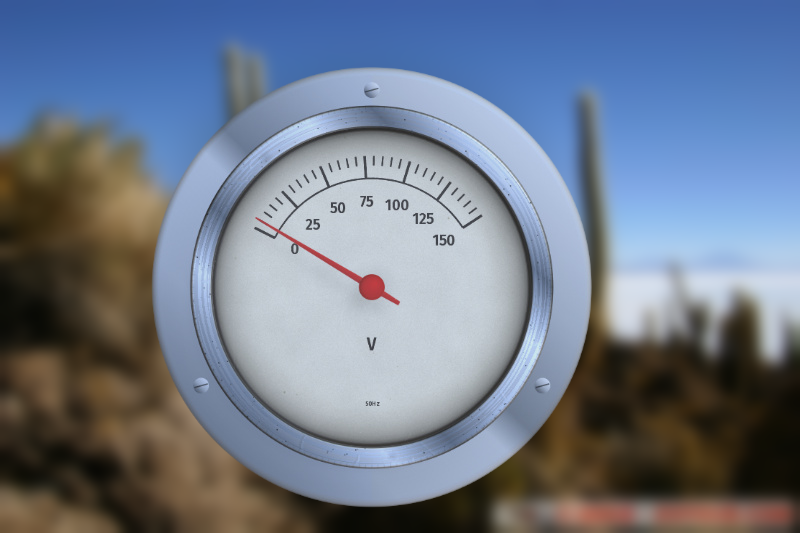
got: 5 V
